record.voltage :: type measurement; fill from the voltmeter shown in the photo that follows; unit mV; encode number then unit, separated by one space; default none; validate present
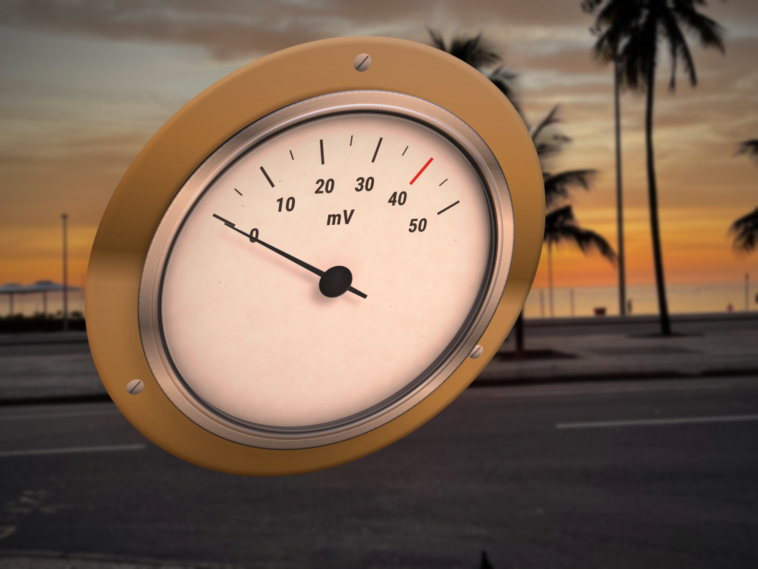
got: 0 mV
